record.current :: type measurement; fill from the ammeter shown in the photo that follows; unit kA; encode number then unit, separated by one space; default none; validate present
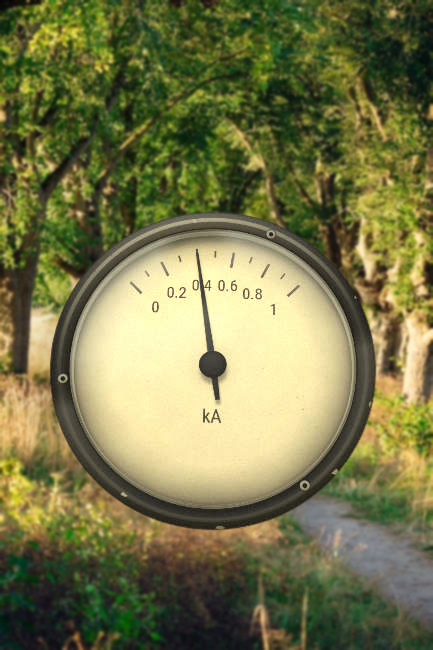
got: 0.4 kA
